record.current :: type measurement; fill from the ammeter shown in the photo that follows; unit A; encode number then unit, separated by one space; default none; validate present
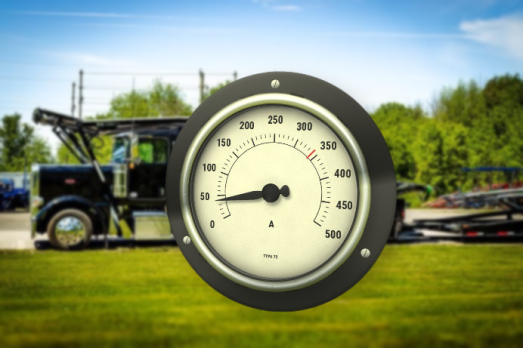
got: 40 A
